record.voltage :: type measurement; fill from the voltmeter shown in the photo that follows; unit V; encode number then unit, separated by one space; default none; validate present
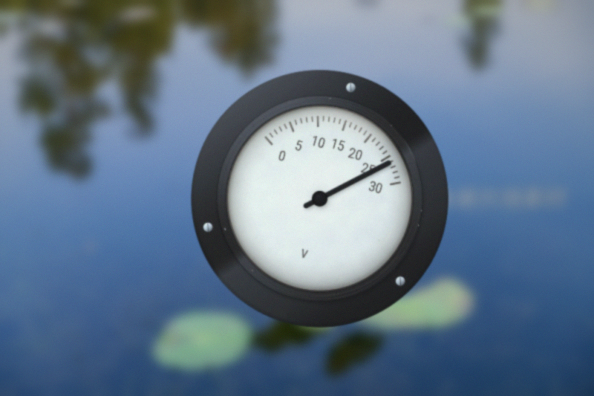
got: 26 V
